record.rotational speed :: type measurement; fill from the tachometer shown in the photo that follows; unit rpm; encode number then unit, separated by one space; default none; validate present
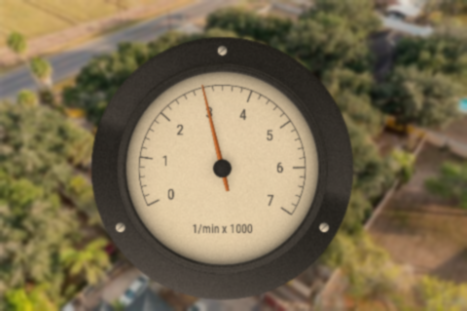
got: 3000 rpm
